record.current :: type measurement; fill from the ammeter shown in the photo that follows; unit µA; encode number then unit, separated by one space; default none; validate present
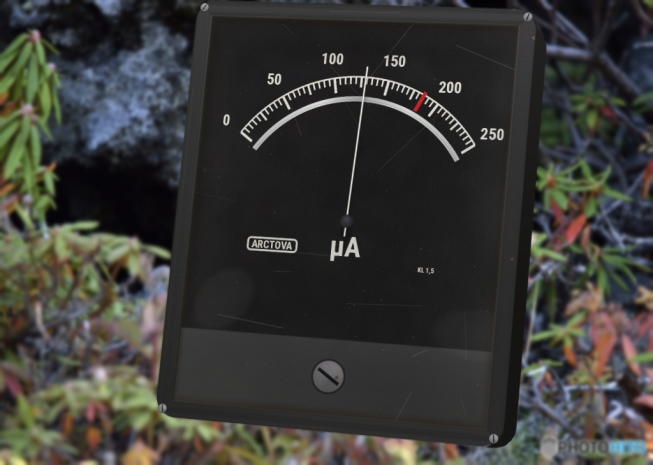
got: 130 µA
